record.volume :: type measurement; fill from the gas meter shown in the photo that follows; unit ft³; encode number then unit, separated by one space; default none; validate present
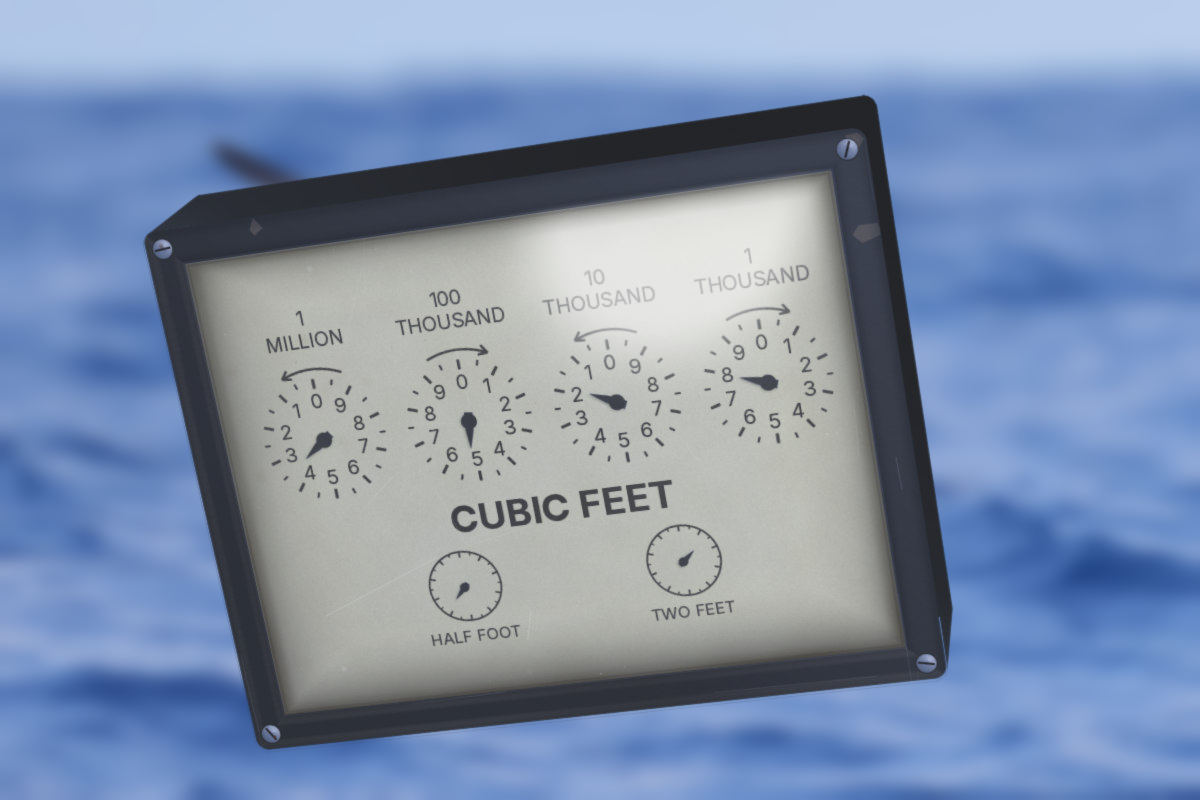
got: 351800 ft³
